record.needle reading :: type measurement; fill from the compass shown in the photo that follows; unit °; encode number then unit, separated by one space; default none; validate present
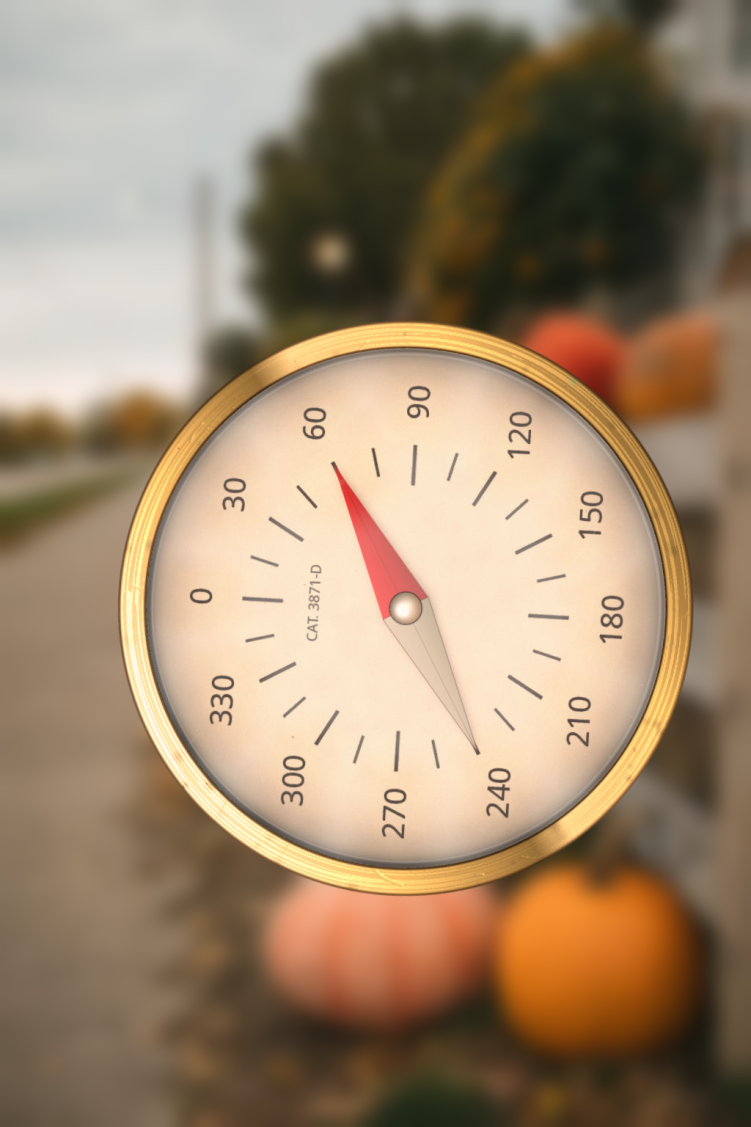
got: 60 °
